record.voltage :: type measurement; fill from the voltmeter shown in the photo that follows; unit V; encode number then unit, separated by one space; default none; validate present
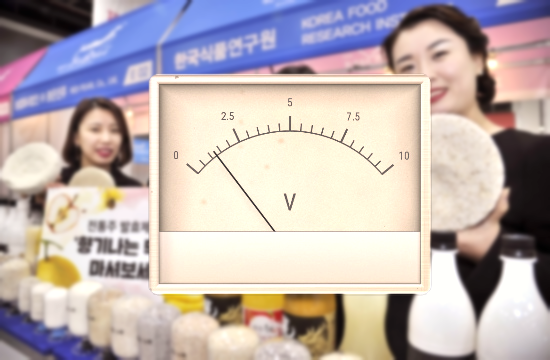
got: 1.25 V
